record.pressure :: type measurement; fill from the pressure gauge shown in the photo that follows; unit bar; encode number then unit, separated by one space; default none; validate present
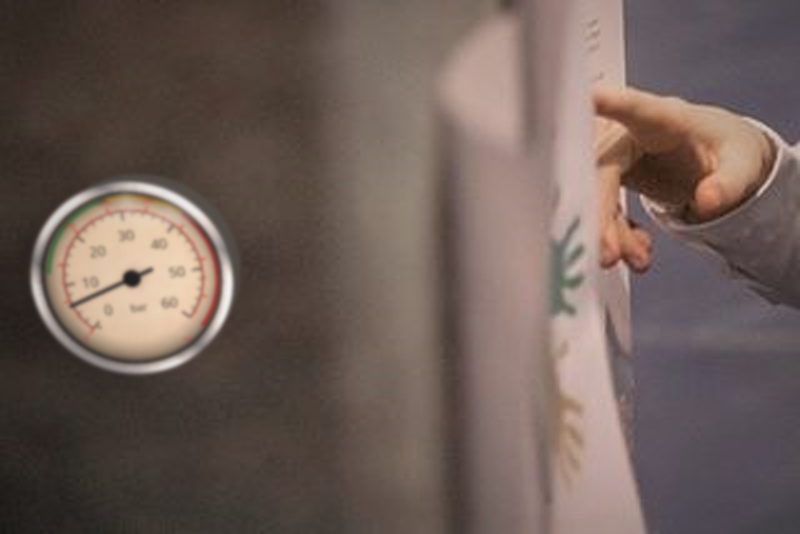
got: 6 bar
